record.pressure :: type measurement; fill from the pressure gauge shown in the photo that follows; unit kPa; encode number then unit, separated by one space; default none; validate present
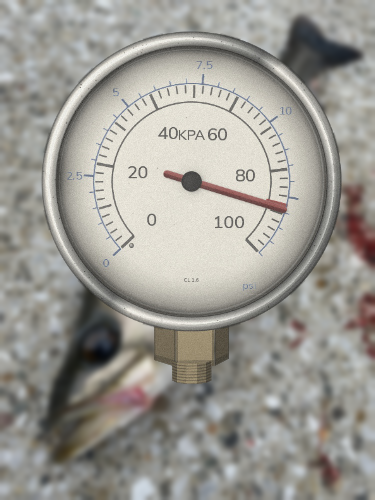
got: 89 kPa
